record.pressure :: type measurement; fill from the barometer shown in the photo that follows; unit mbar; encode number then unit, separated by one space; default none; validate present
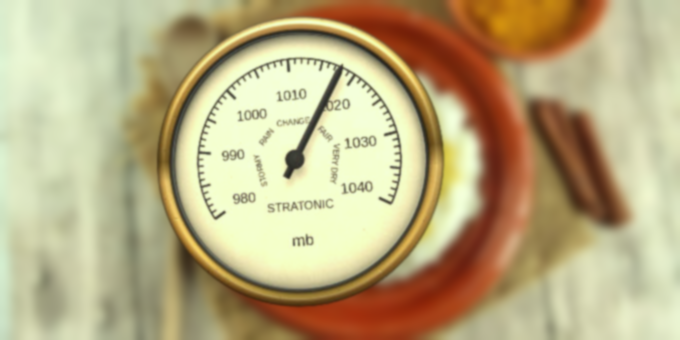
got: 1018 mbar
